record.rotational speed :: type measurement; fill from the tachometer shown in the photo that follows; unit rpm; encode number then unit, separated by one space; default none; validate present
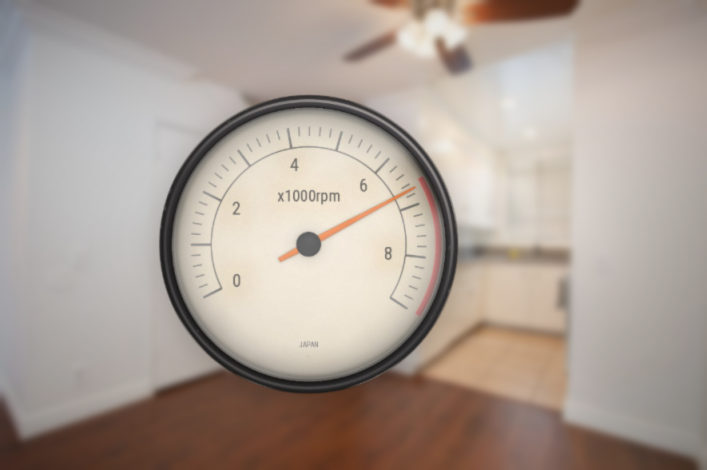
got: 6700 rpm
